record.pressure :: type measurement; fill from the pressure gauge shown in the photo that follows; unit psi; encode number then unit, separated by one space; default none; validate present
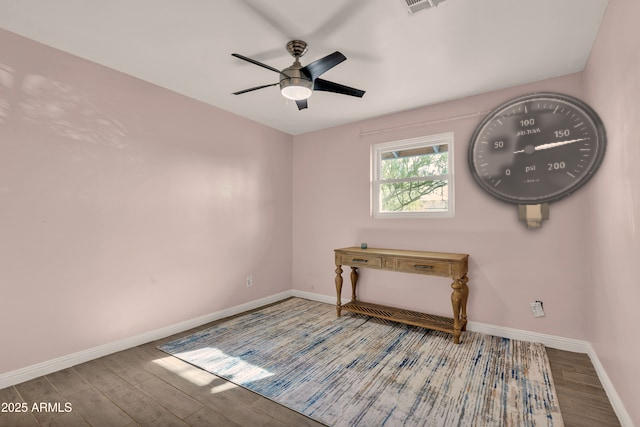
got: 165 psi
